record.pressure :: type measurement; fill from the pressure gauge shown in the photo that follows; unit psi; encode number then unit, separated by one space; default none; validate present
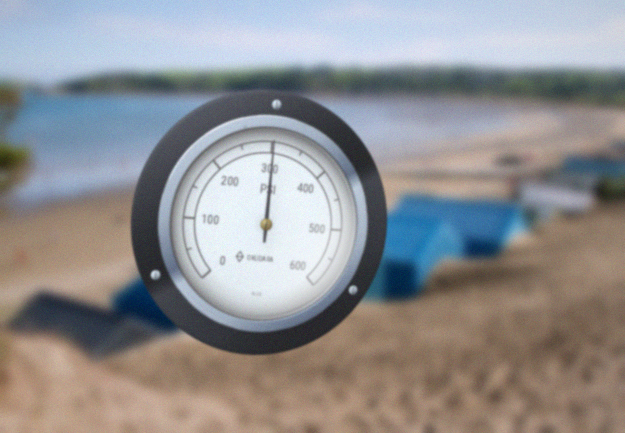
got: 300 psi
